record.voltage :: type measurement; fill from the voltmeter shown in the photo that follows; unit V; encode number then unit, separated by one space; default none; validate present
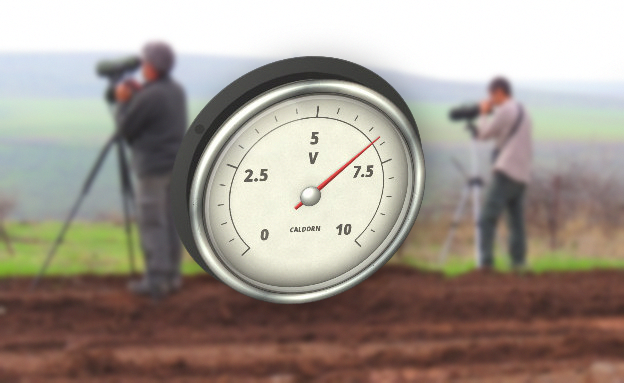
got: 6.75 V
